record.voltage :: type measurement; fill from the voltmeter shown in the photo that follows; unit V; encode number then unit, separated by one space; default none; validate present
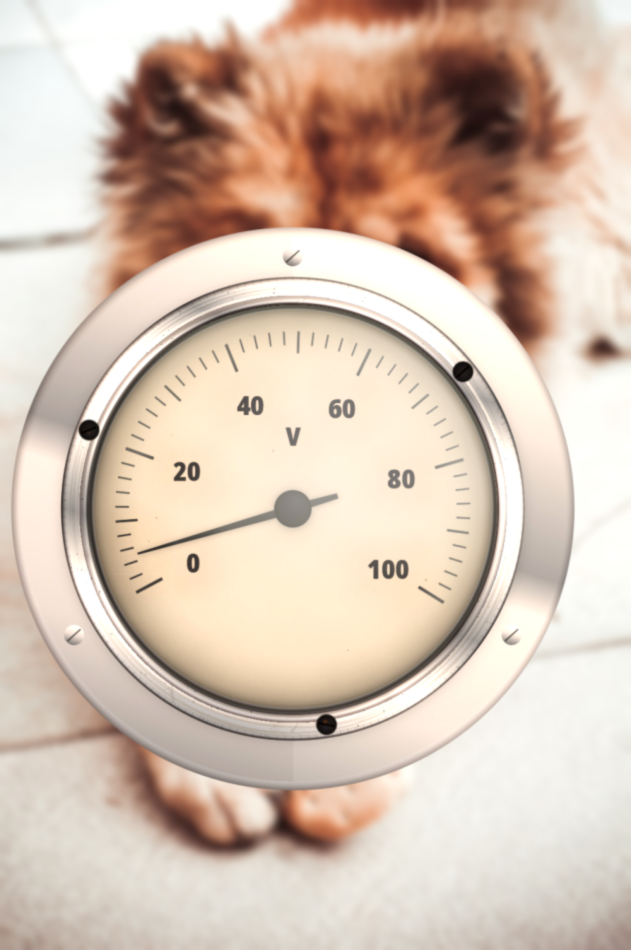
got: 5 V
